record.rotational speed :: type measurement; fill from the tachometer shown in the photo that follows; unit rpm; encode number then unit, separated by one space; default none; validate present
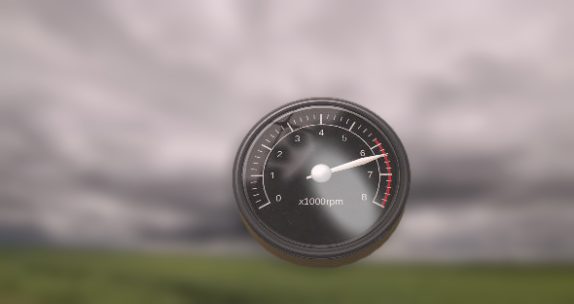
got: 6400 rpm
